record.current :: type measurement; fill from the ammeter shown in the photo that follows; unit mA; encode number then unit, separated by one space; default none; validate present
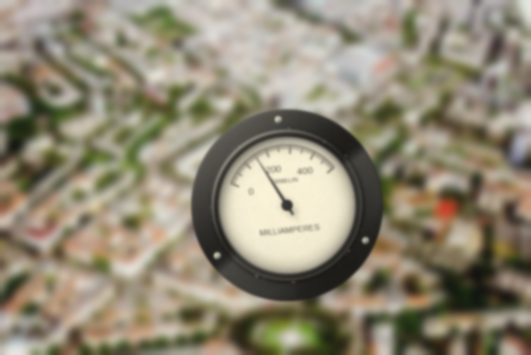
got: 150 mA
